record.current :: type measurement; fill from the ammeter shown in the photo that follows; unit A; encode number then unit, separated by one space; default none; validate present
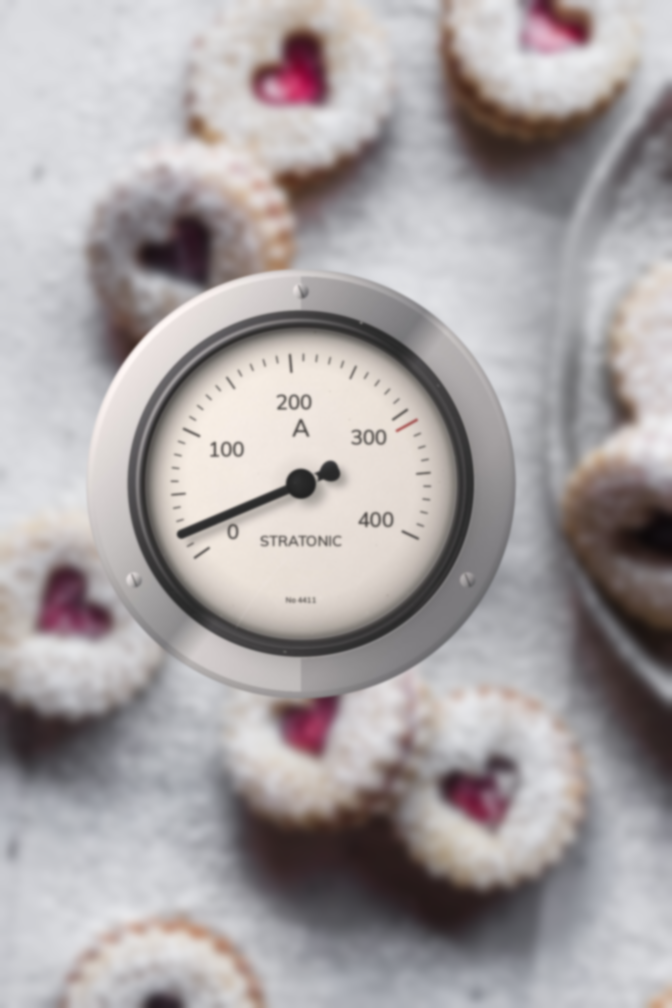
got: 20 A
